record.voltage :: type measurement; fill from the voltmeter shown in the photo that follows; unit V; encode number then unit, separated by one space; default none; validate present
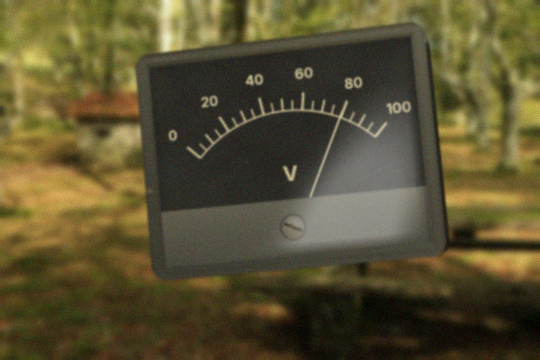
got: 80 V
